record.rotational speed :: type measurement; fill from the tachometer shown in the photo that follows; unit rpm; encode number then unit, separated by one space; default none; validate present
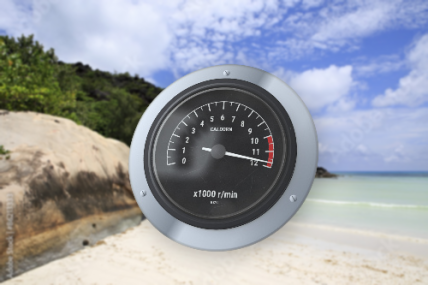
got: 11750 rpm
